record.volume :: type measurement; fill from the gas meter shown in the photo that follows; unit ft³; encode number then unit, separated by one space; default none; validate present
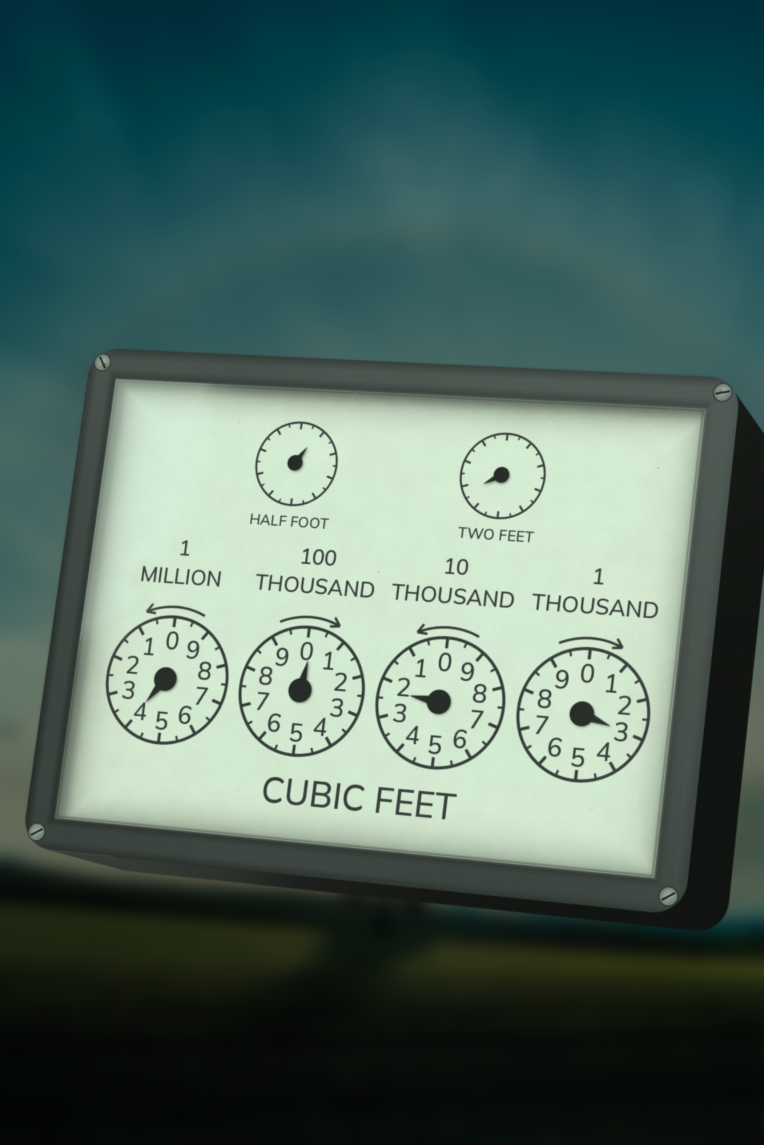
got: 402300 ft³
